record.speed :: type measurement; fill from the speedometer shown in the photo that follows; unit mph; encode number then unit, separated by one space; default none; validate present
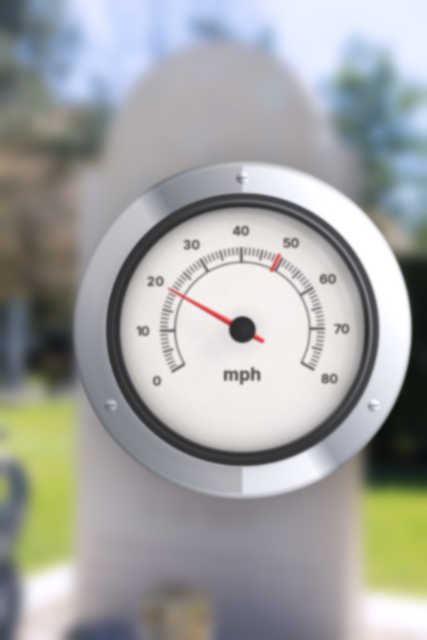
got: 20 mph
